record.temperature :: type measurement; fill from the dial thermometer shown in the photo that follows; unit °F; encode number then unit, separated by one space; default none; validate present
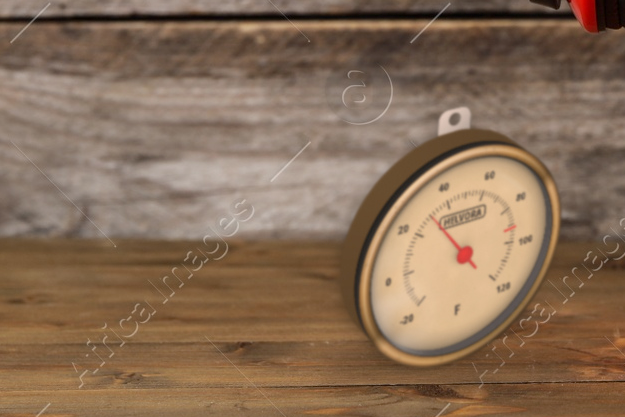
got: 30 °F
